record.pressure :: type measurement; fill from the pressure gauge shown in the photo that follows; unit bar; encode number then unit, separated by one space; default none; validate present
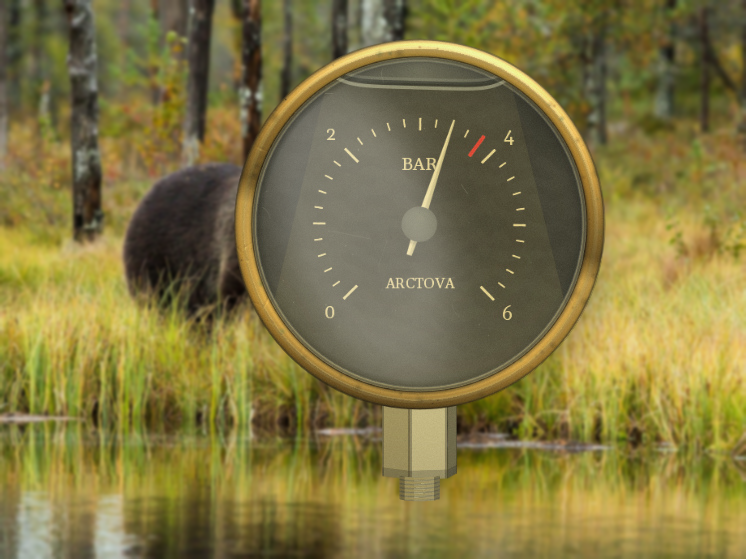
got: 3.4 bar
